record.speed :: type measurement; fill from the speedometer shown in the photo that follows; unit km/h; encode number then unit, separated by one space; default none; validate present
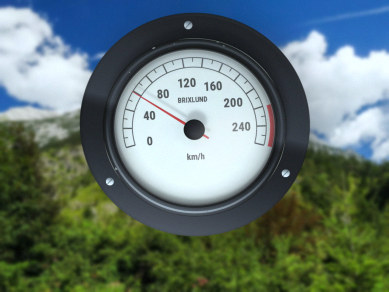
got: 60 km/h
